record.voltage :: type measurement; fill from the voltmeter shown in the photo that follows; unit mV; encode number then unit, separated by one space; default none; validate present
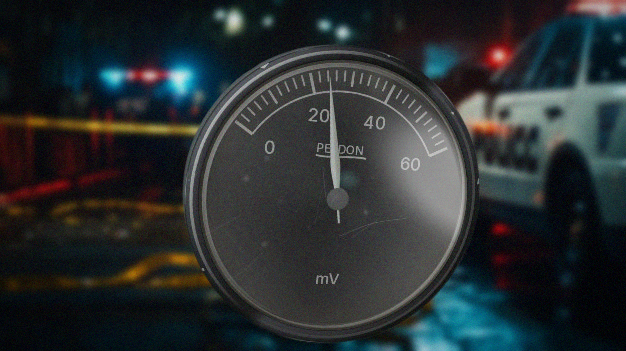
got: 24 mV
